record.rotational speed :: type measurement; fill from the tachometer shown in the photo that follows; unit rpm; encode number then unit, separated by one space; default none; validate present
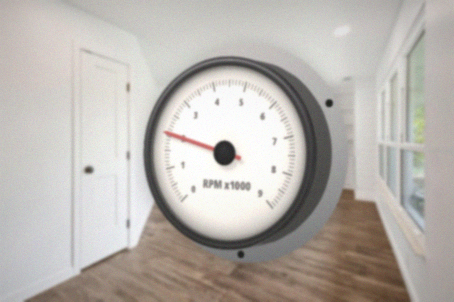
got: 2000 rpm
